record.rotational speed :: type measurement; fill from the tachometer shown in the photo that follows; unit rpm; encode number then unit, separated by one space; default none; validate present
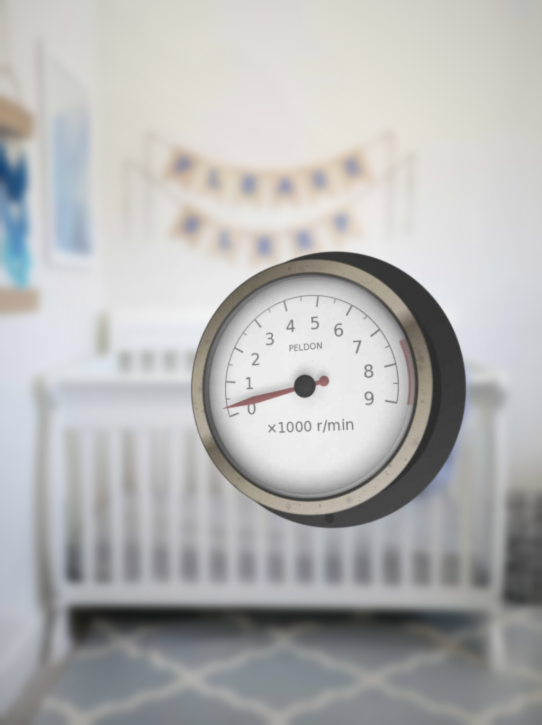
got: 250 rpm
